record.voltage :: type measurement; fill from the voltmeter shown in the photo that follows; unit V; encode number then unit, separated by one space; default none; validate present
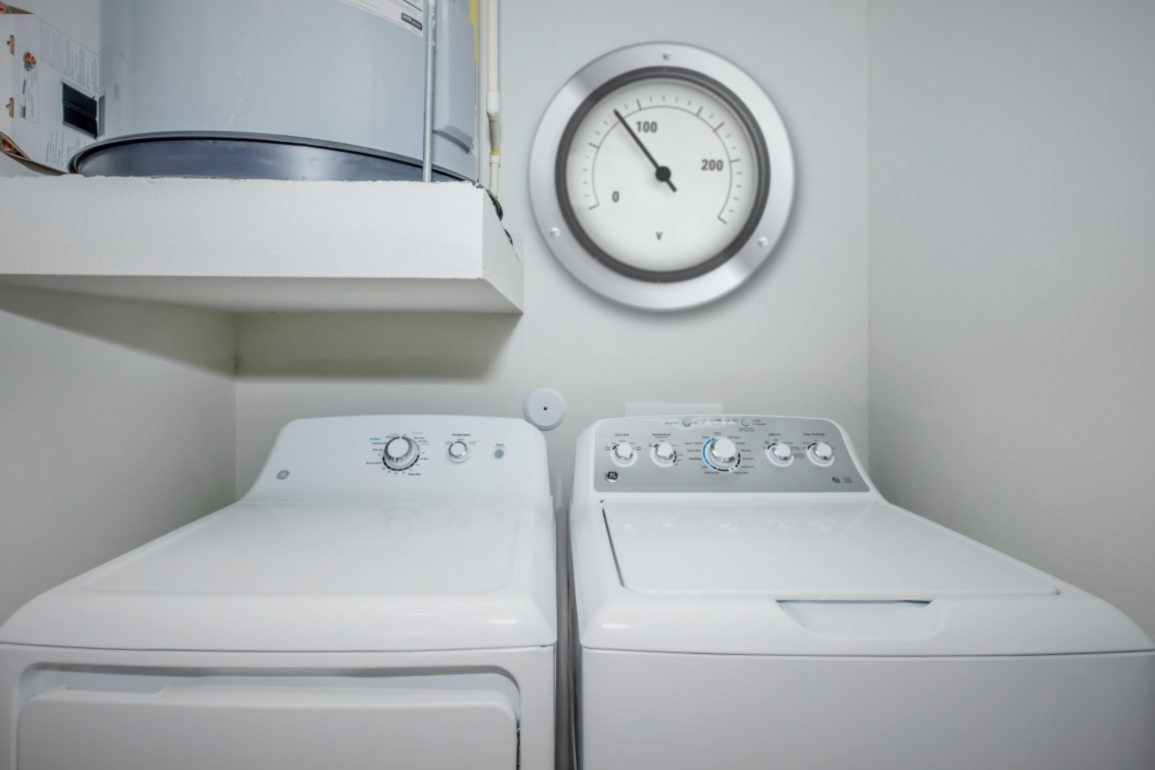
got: 80 V
